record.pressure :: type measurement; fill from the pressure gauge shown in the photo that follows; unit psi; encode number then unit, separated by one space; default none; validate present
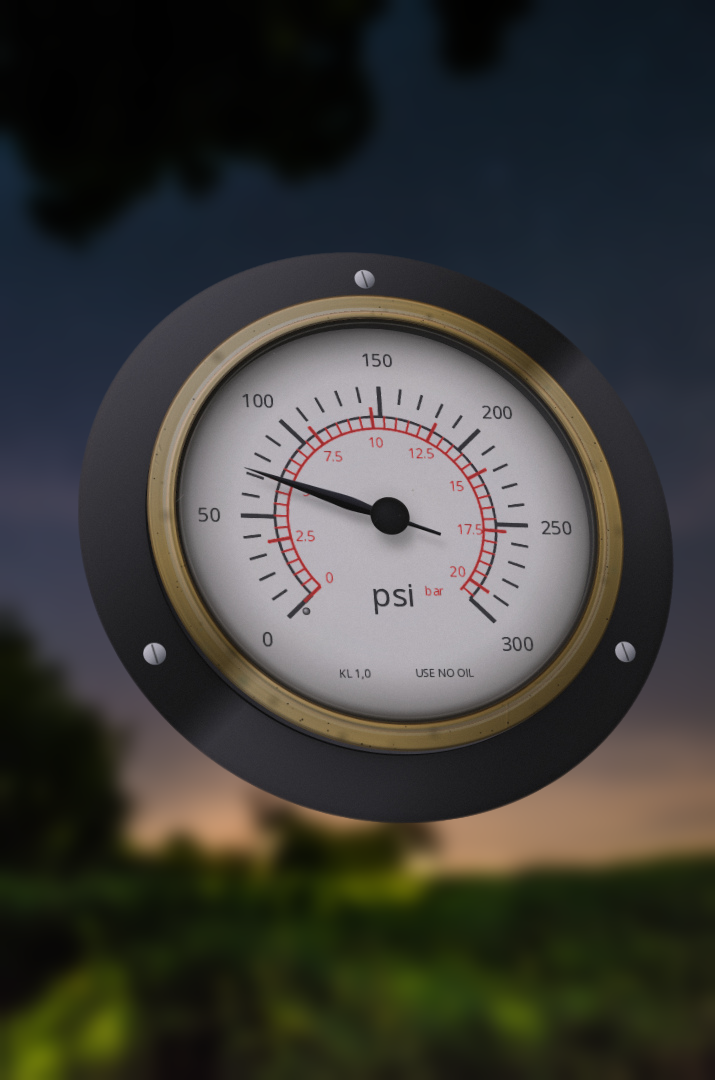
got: 70 psi
